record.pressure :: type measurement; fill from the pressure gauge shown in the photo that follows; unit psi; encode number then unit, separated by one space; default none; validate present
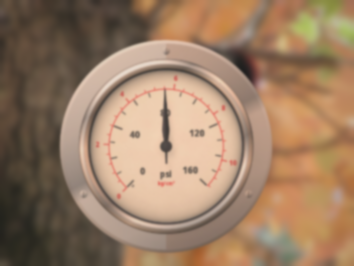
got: 80 psi
